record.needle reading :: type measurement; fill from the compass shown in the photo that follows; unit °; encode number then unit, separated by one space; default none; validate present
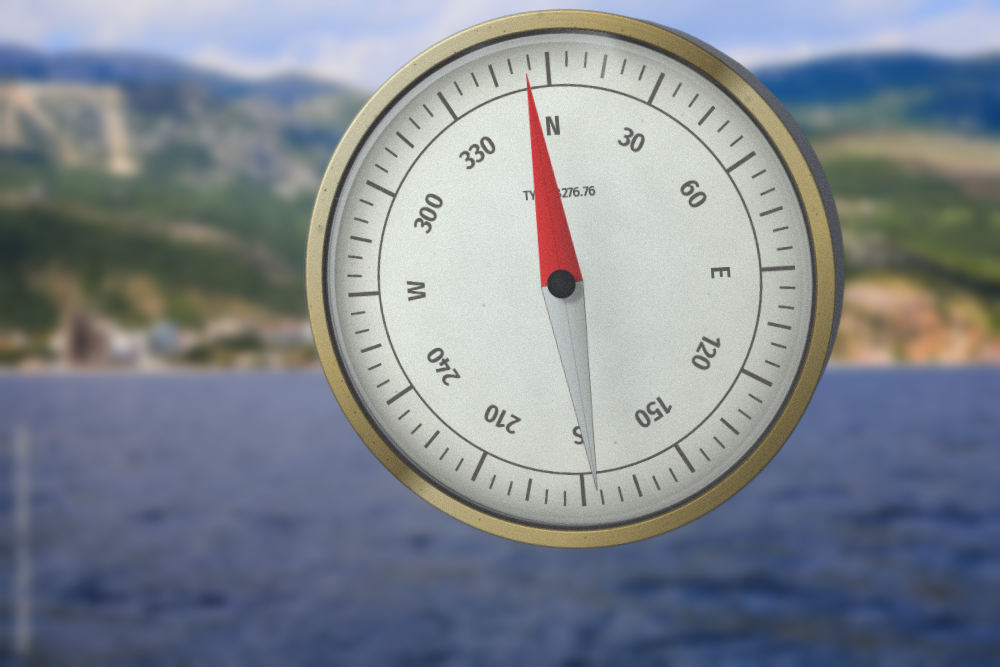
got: 355 °
